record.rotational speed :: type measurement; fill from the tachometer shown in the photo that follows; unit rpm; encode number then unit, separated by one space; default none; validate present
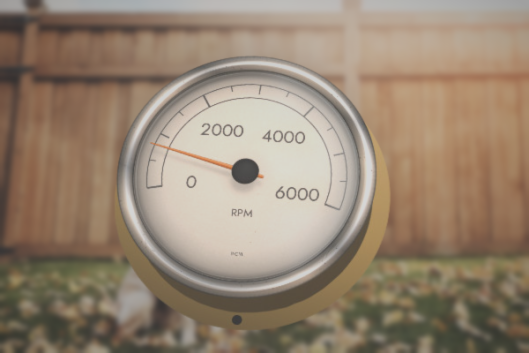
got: 750 rpm
